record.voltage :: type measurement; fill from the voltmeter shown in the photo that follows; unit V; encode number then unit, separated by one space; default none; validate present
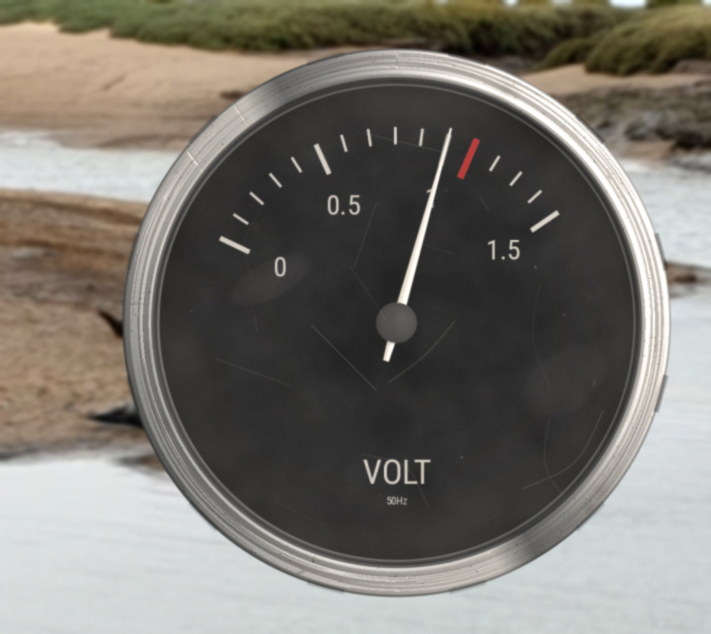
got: 1 V
